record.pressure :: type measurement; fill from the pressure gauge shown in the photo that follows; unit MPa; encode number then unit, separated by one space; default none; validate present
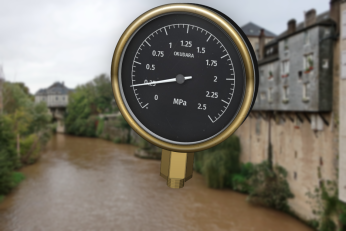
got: 0.25 MPa
